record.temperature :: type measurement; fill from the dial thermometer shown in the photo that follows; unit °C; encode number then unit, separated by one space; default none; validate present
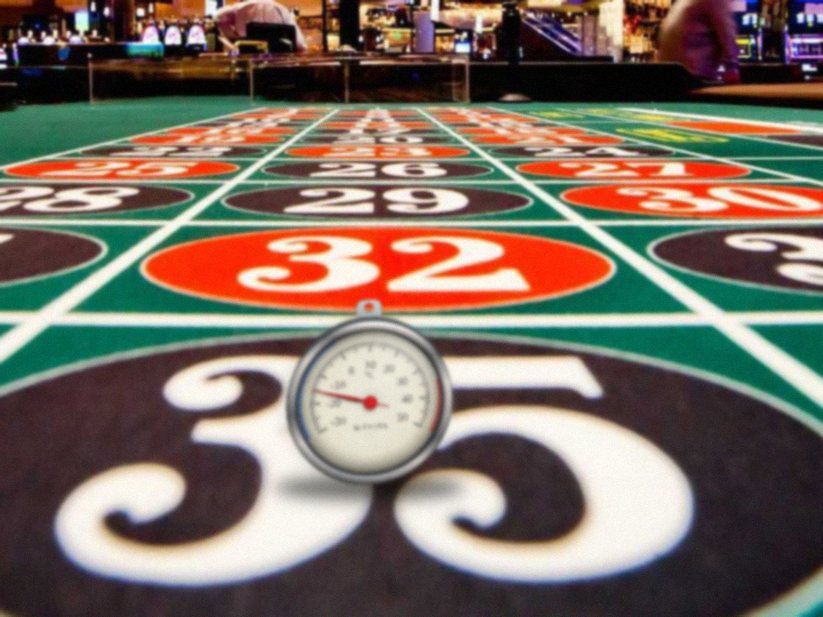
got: -15 °C
